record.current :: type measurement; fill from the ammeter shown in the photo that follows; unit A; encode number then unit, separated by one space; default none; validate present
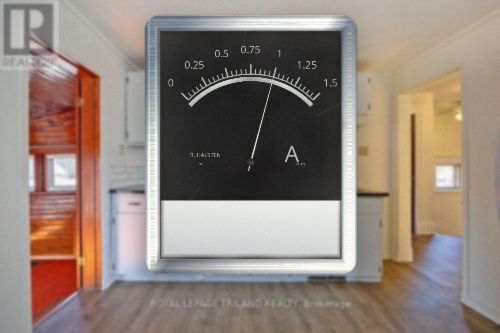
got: 1 A
